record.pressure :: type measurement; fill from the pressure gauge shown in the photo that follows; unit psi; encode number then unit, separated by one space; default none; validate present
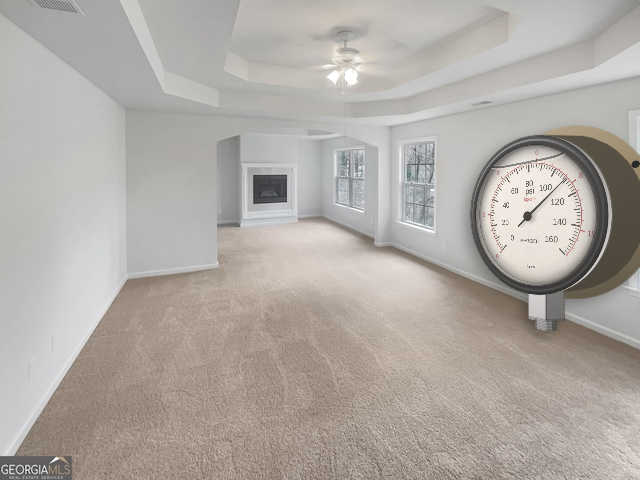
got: 110 psi
